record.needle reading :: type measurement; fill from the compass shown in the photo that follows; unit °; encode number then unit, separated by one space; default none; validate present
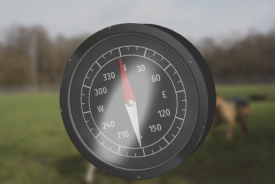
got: 0 °
